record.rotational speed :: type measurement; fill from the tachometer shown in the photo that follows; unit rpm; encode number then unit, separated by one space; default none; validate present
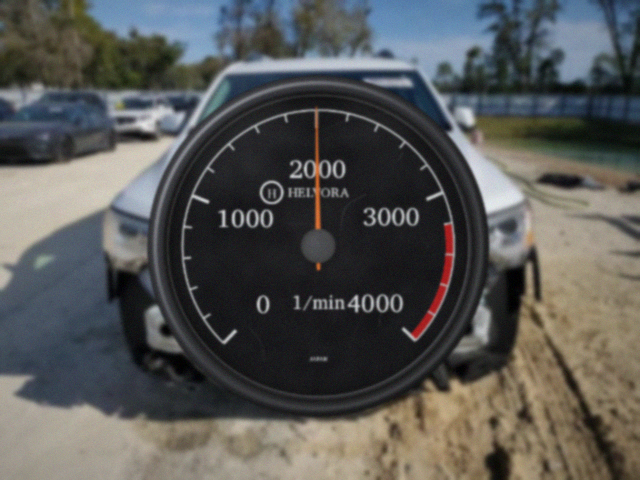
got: 2000 rpm
